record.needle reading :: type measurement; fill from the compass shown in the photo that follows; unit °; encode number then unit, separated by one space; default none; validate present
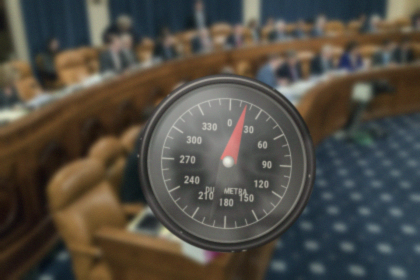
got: 15 °
